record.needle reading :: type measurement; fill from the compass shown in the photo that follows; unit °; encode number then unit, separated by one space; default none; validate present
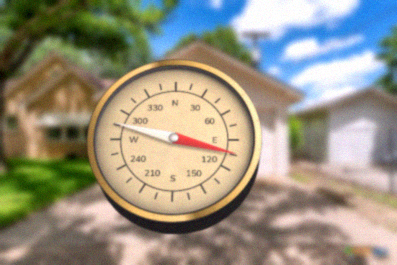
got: 105 °
